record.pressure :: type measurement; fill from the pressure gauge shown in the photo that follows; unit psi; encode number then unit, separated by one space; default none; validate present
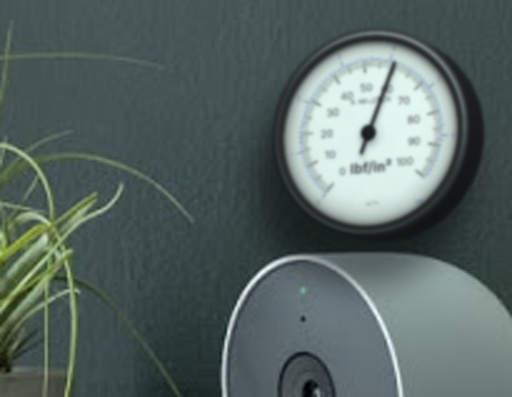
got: 60 psi
